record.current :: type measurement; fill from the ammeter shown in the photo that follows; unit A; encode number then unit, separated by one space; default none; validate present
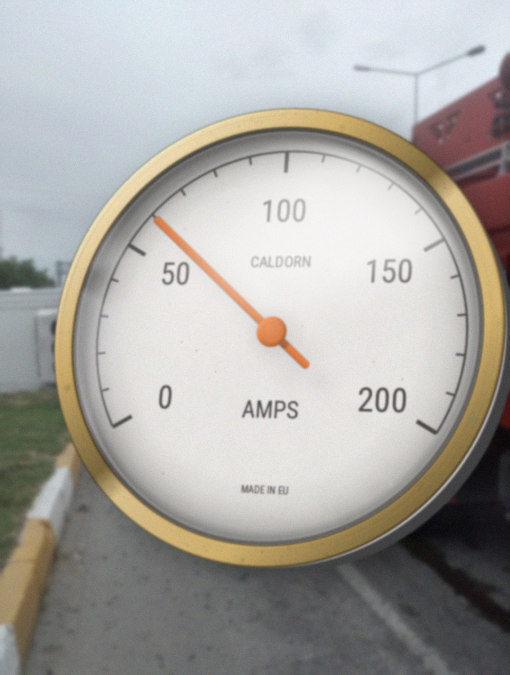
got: 60 A
